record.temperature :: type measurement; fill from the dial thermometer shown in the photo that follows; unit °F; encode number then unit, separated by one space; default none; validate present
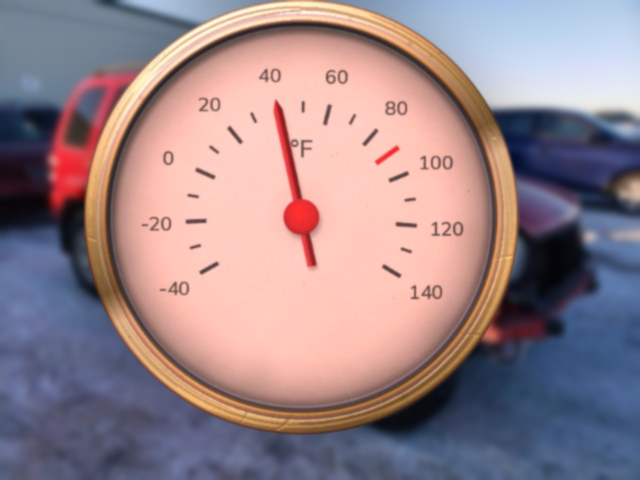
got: 40 °F
